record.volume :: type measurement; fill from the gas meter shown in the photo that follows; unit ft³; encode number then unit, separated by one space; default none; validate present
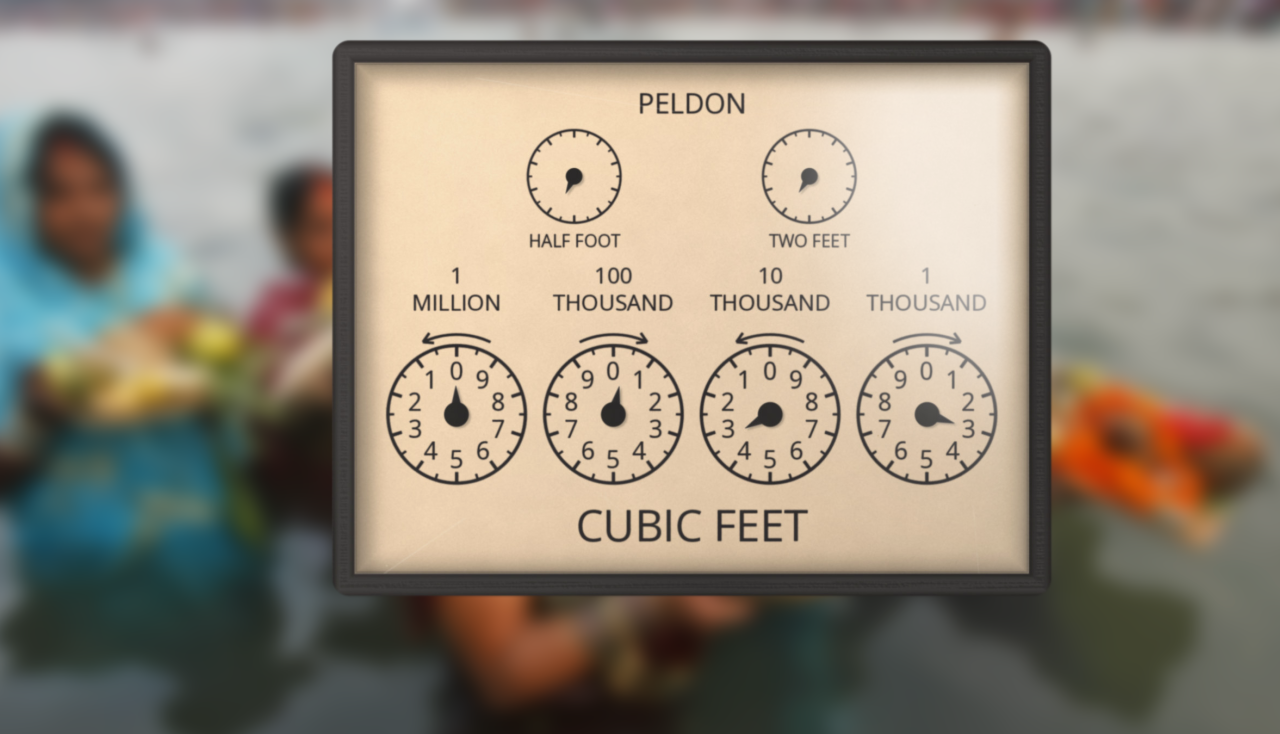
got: 3300 ft³
